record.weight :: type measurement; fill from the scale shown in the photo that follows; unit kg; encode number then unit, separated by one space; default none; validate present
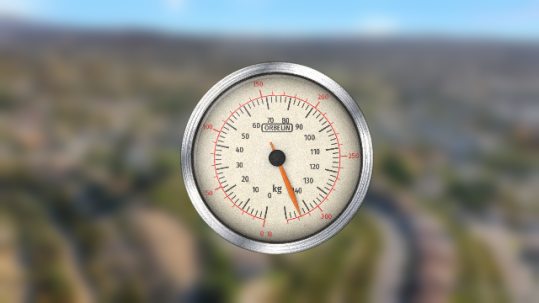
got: 144 kg
